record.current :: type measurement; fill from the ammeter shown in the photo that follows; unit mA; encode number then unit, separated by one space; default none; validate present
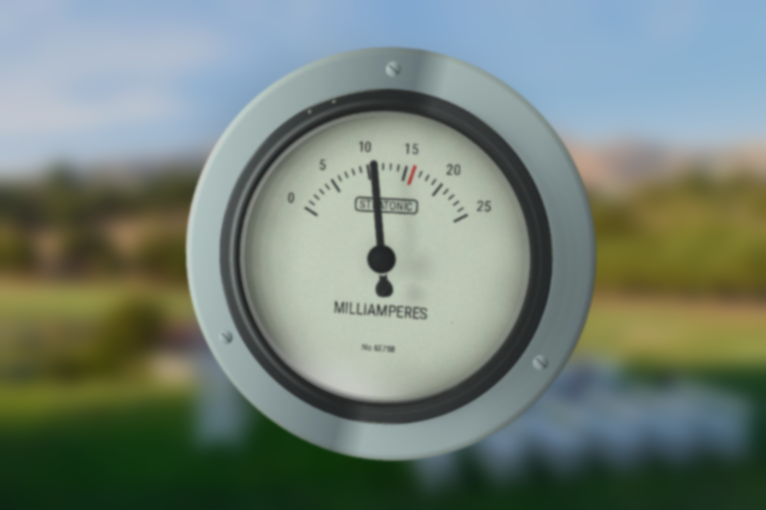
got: 11 mA
